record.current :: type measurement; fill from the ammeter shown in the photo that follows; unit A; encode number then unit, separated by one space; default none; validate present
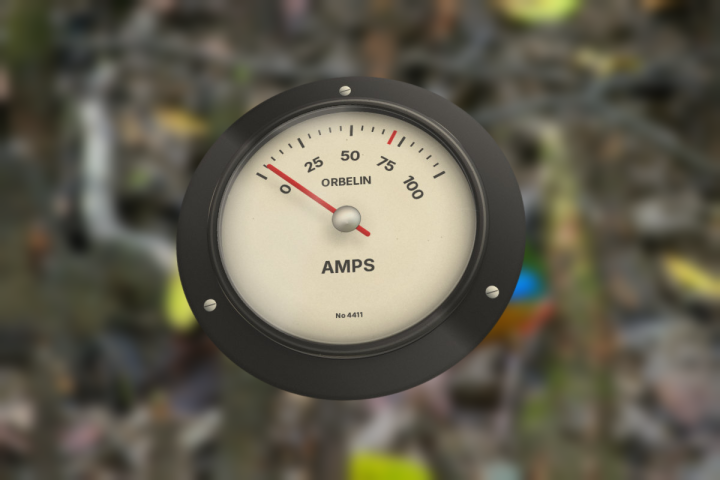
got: 5 A
